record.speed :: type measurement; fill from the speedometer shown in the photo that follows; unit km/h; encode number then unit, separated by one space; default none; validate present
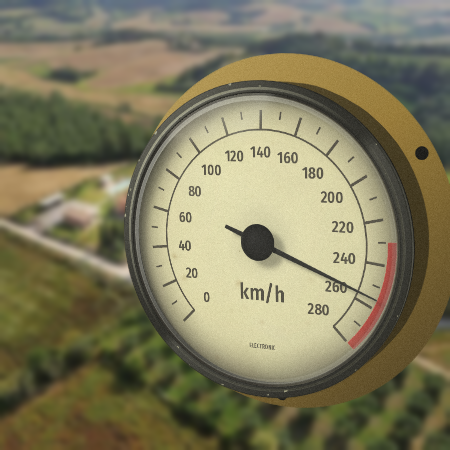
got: 255 km/h
